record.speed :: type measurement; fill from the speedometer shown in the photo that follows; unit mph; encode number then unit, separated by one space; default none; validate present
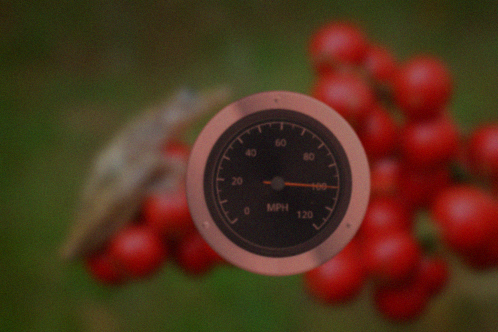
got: 100 mph
